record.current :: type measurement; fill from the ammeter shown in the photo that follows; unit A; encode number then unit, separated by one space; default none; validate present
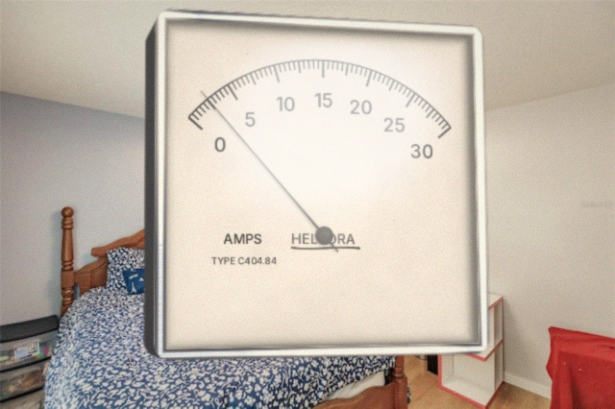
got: 2.5 A
